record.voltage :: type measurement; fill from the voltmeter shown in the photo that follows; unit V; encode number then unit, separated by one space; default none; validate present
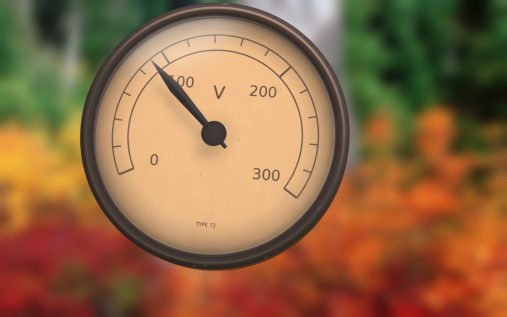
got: 90 V
